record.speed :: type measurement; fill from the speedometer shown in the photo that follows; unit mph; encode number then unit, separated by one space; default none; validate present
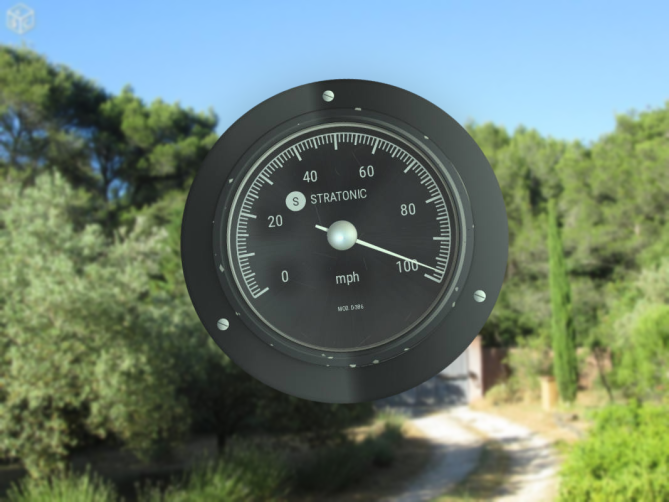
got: 98 mph
